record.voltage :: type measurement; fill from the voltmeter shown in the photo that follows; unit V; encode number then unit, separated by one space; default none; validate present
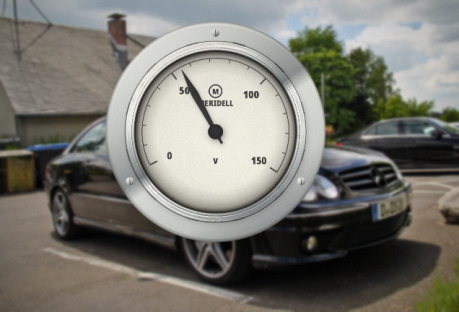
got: 55 V
